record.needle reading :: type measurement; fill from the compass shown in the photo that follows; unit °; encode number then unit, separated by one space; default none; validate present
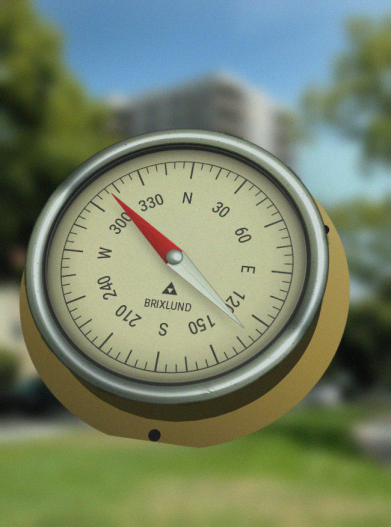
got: 310 °
